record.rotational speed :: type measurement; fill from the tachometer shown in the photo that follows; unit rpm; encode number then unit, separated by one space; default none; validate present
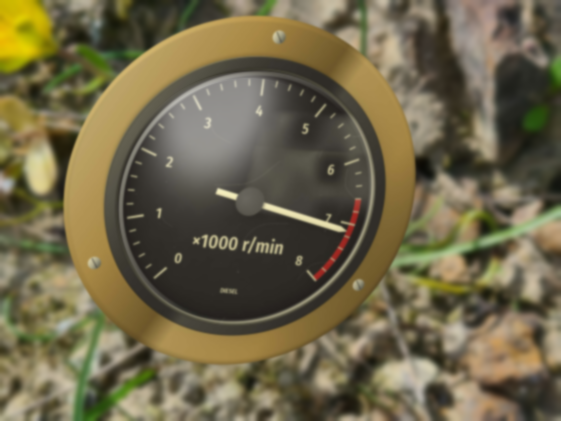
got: 7100 rpm
